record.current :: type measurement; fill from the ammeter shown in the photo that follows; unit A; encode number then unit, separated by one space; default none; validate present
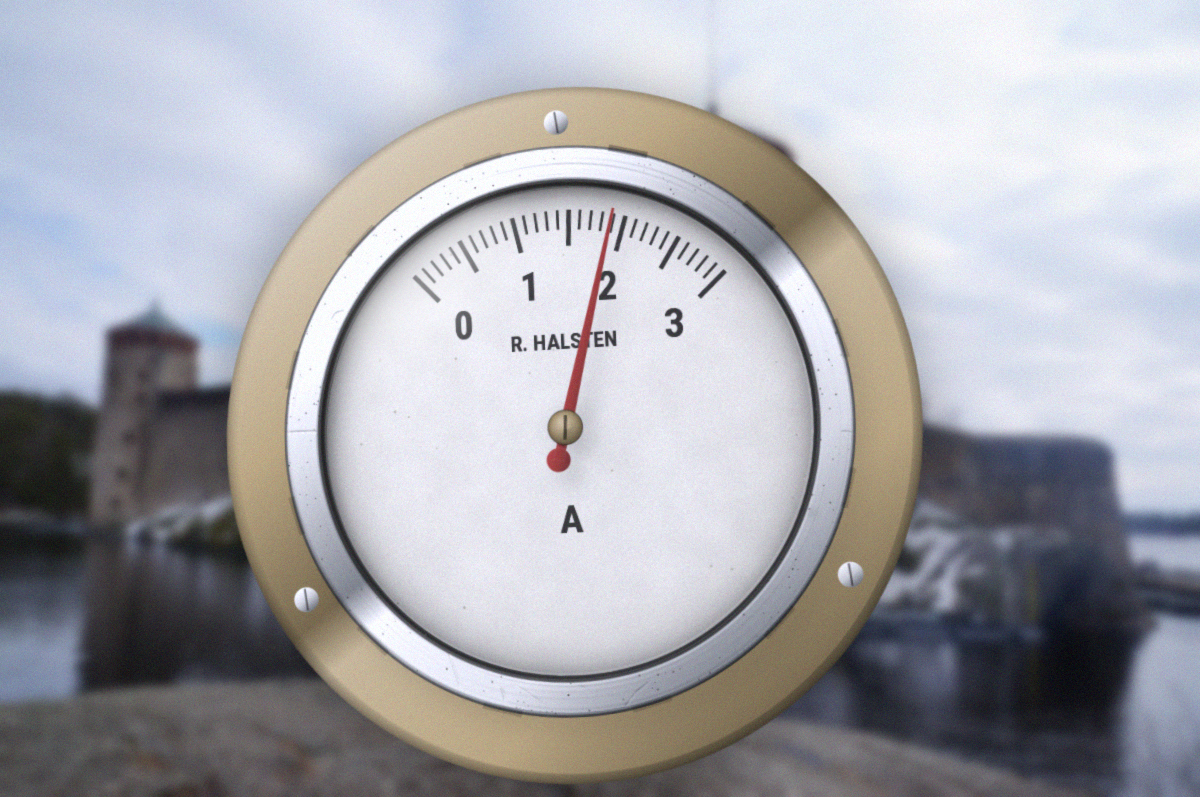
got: 1.9 A
